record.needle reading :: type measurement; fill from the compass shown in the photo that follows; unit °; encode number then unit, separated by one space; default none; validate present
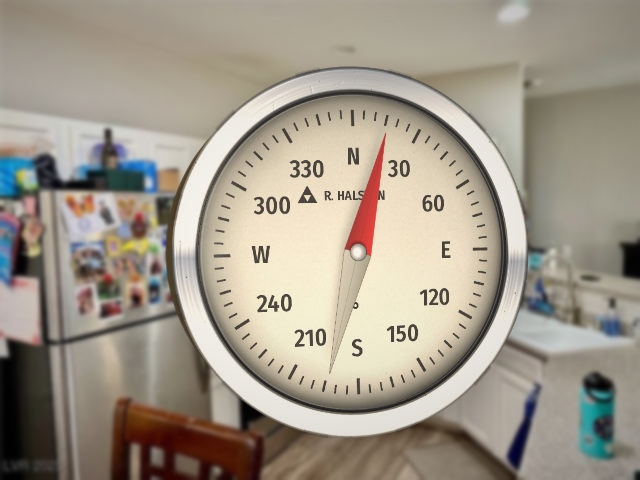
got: 15 °
